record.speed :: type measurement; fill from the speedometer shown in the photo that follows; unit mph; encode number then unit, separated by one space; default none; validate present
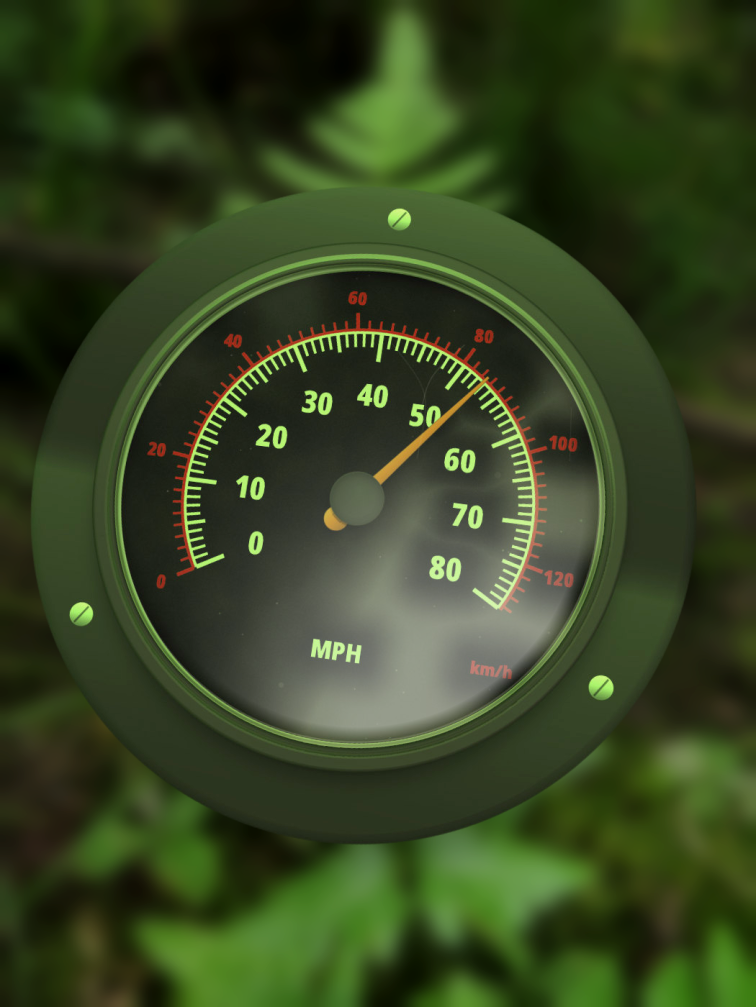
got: 53 mph
